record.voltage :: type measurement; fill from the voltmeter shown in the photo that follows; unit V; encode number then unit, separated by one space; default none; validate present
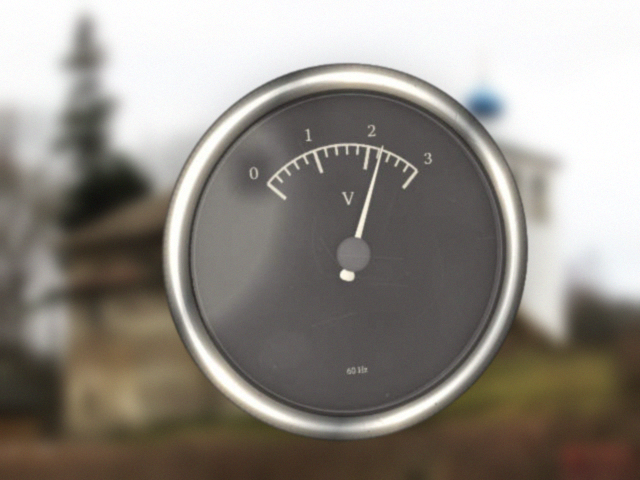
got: 2.2 V
